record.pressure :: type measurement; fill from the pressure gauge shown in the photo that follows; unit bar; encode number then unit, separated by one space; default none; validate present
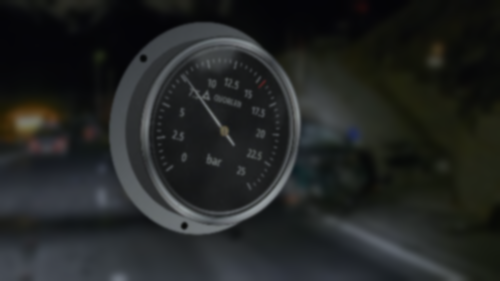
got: 7.5 bar
